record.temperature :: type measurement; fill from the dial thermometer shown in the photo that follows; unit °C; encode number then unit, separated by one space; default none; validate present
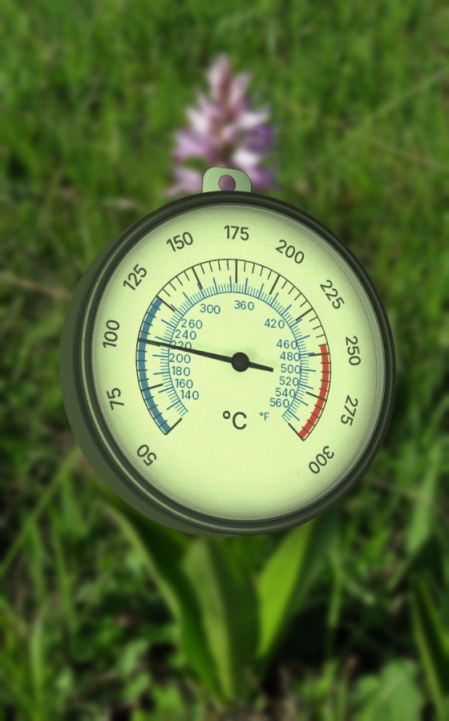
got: 100 °C
